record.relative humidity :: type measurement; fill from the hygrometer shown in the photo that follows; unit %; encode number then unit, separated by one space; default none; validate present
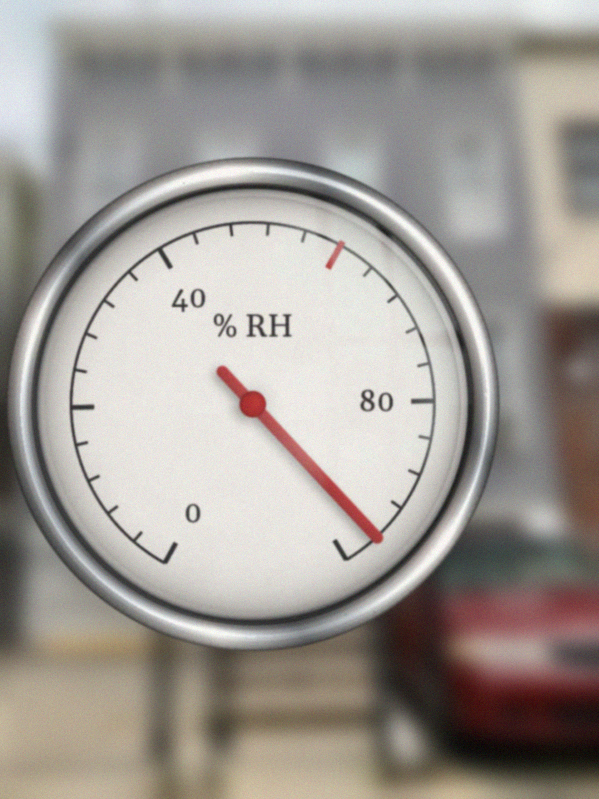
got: 96 %
